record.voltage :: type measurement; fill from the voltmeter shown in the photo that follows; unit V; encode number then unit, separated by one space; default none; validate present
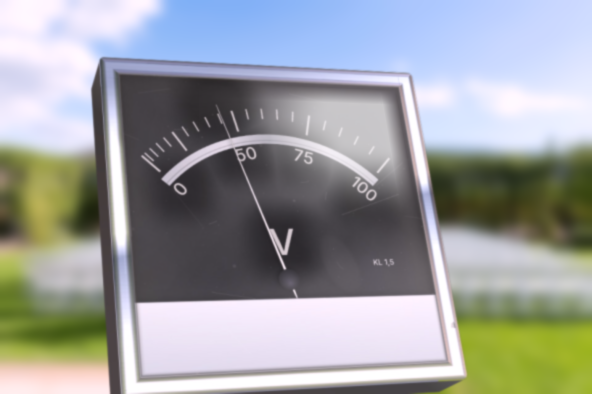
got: 45 V
